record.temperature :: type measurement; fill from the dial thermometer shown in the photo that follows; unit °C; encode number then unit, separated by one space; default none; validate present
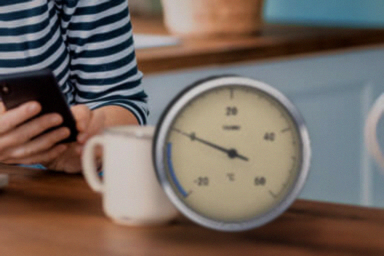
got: 0 °C
